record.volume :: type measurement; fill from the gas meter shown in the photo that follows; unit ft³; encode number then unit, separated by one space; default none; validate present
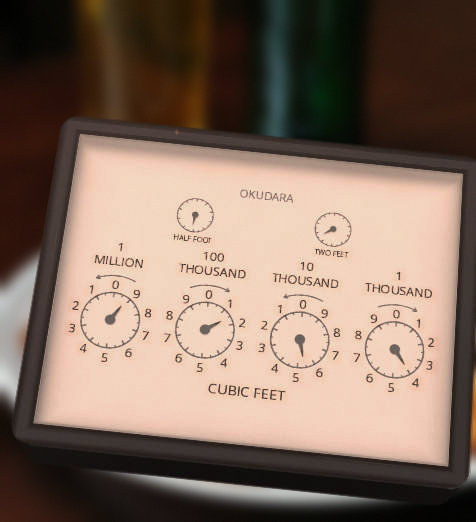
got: 915400 ft³
